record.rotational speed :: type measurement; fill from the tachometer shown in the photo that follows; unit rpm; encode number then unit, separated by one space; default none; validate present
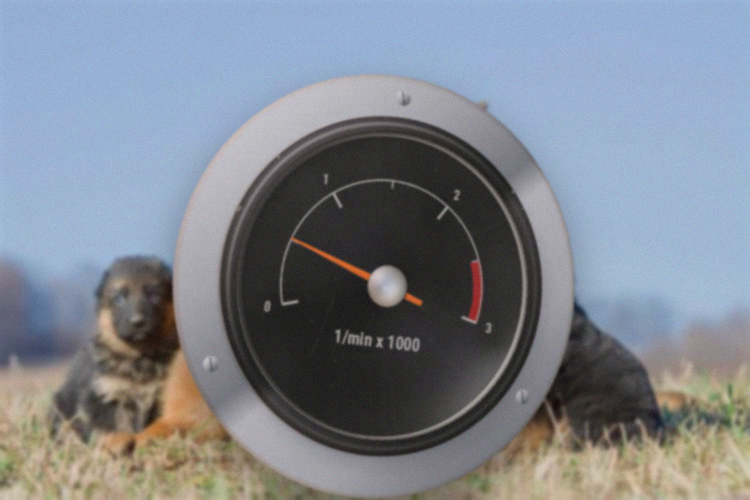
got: 500 rpm
